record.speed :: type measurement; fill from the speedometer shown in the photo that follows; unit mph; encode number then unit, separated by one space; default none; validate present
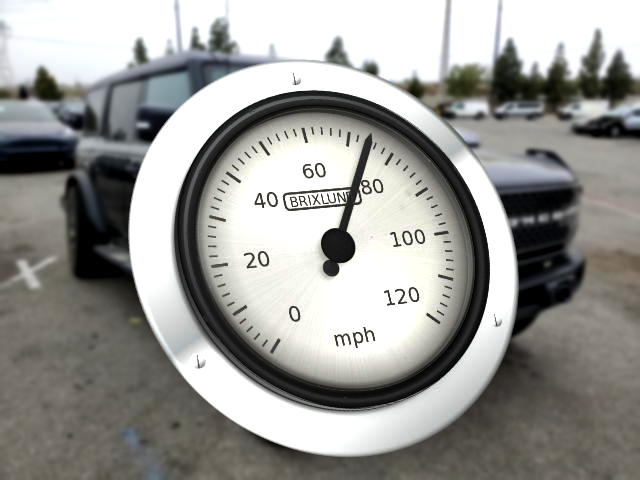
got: 74 mph
